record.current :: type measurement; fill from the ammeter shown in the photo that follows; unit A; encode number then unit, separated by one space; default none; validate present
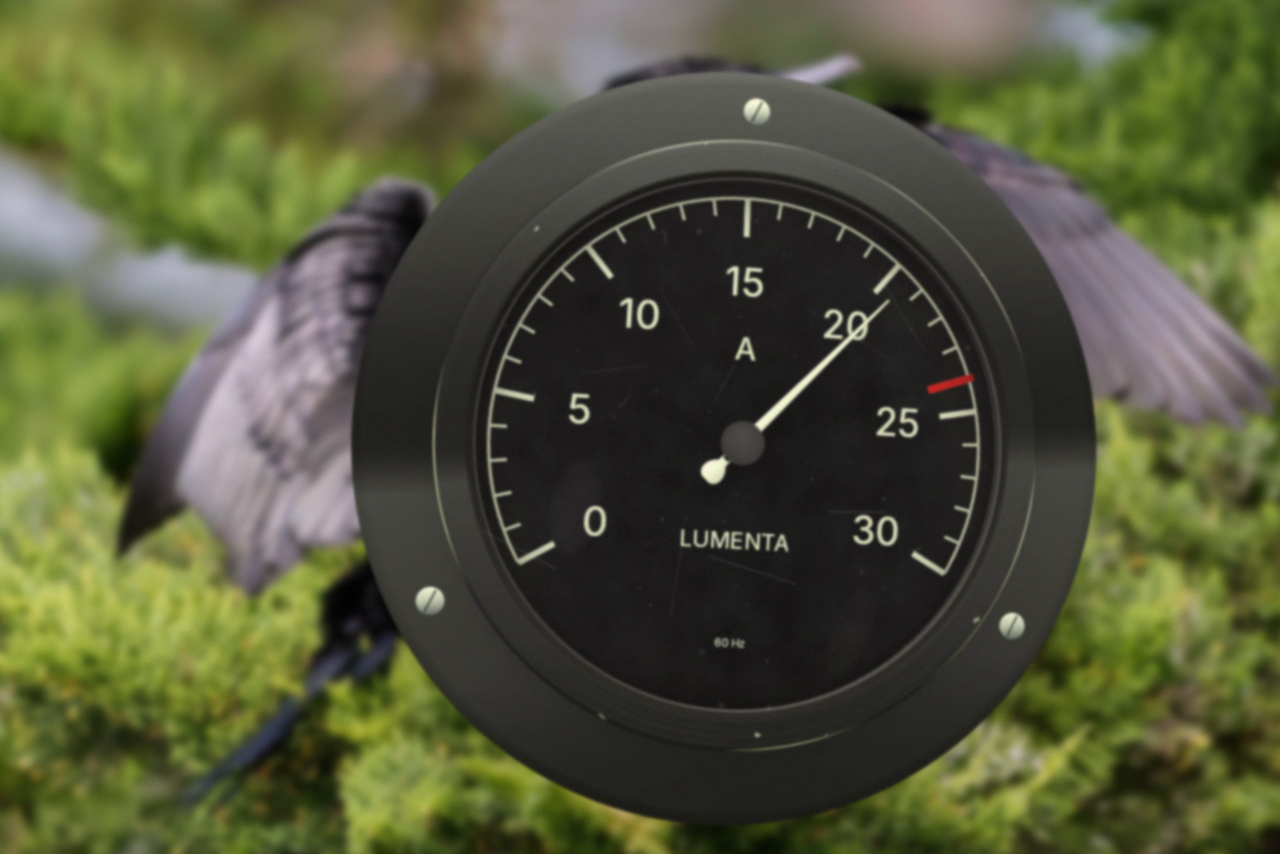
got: 20.5 A
